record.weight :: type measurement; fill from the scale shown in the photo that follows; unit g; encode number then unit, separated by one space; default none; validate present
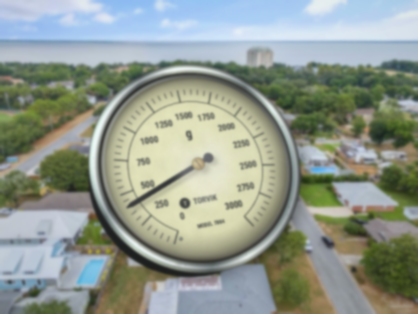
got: 400 g
